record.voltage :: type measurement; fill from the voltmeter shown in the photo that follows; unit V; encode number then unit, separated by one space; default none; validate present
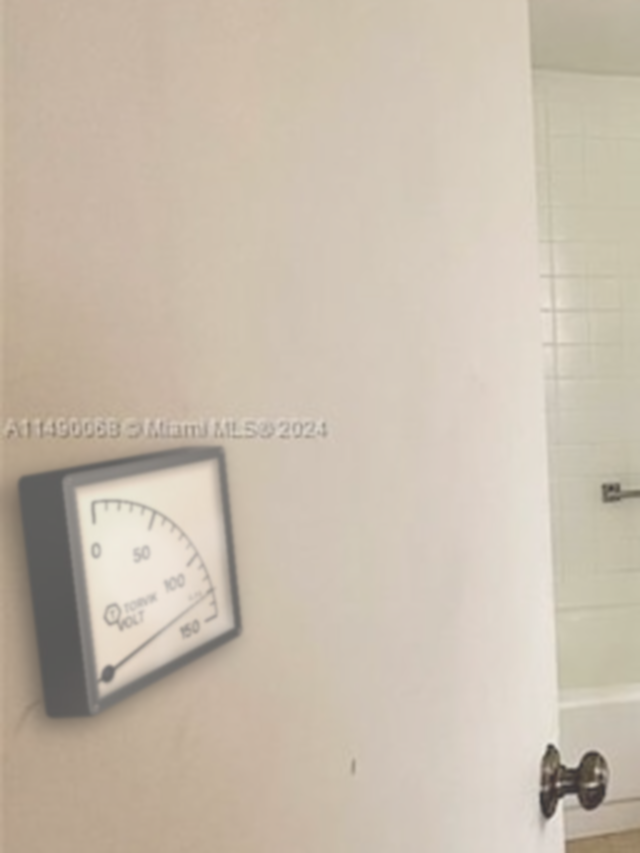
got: 130 V
